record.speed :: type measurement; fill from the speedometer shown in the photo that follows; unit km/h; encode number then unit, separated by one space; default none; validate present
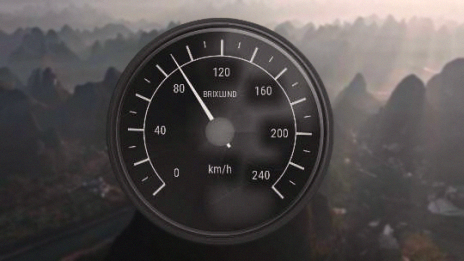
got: 90 km/h
